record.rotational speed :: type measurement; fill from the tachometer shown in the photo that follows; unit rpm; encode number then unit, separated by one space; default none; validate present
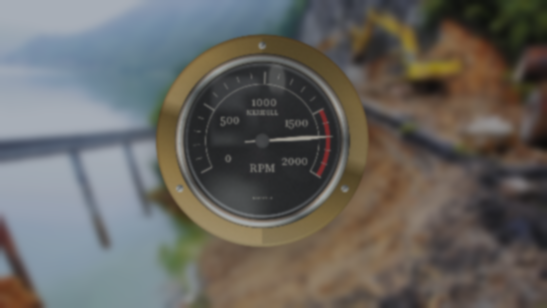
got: 1700 rpm
